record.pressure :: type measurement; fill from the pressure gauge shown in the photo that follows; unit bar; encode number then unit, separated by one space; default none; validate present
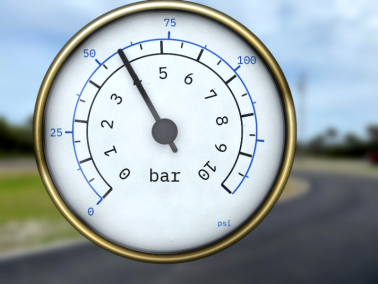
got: 4 bar
